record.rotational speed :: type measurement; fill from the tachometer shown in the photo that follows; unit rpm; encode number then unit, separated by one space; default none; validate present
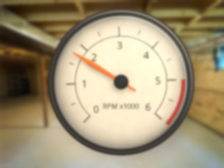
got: 1750 rpm
